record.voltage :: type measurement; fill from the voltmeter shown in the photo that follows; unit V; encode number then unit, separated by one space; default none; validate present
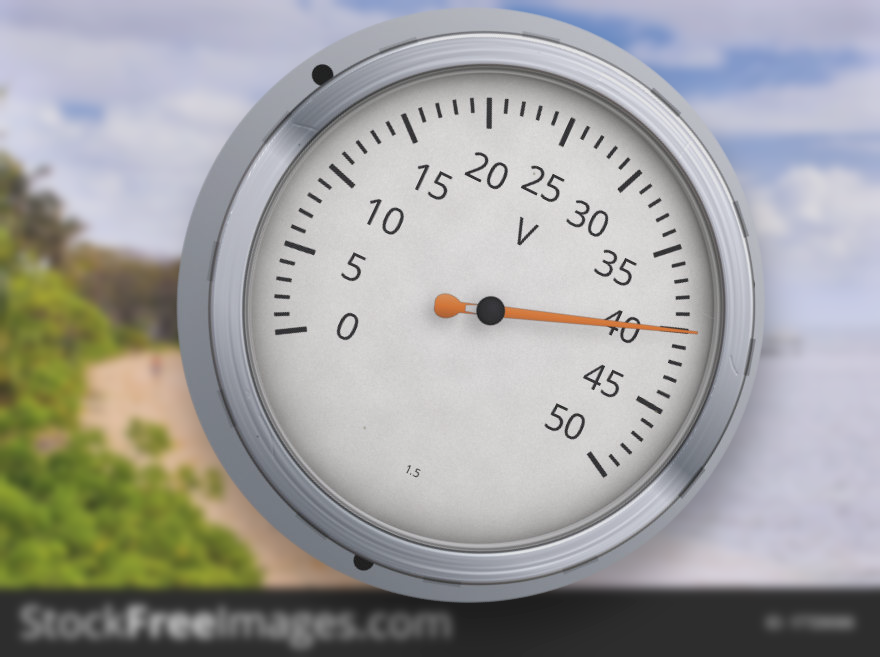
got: 40 V
